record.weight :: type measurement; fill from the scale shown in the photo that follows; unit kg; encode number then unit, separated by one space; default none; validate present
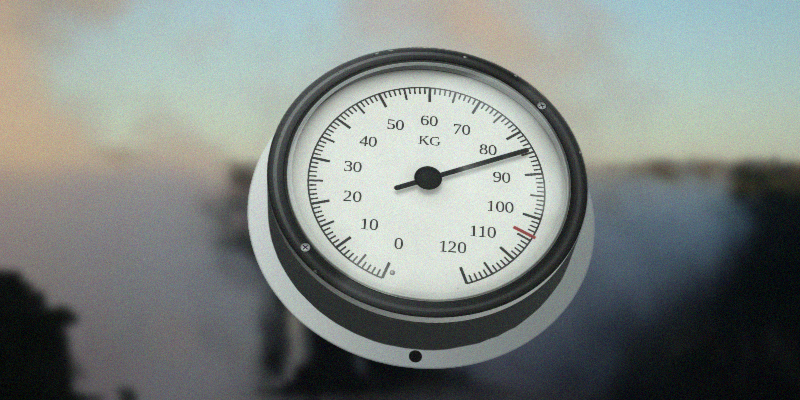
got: 85 kg
